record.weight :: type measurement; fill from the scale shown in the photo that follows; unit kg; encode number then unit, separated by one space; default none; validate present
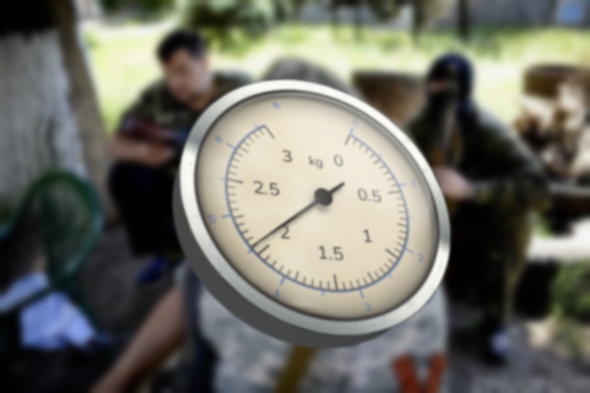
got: 2.05 kg
